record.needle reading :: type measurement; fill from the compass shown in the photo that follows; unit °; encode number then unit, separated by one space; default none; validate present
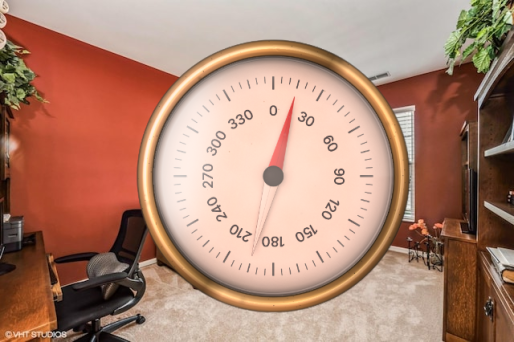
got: 15 °
